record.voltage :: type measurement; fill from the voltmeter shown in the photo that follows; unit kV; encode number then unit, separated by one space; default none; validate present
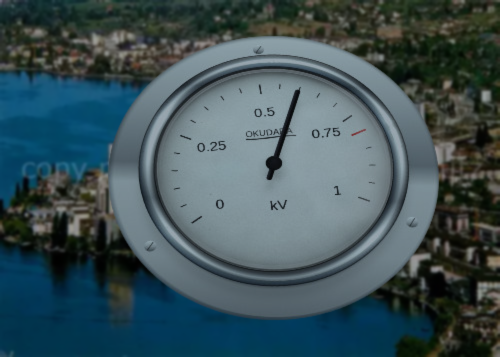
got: 0.6 kV
